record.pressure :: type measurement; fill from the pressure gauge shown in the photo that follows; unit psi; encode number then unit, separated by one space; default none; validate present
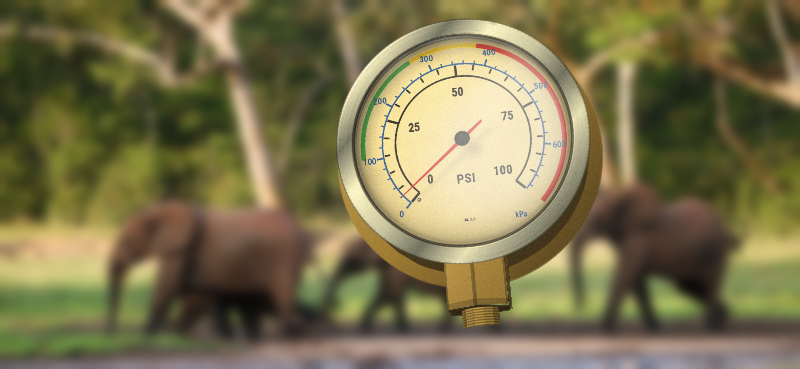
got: 2.5 psi
